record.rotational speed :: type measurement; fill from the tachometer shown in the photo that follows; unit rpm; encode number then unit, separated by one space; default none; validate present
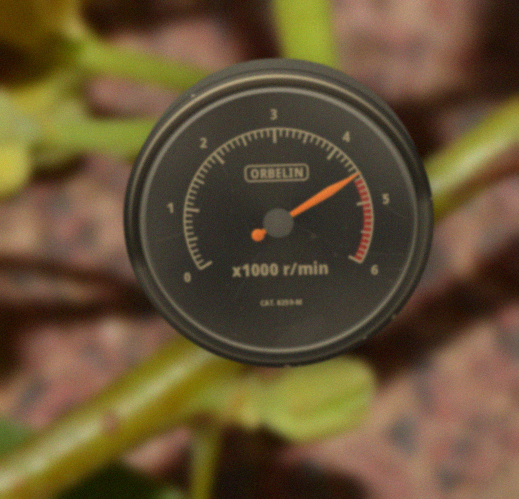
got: 4500 rpm
